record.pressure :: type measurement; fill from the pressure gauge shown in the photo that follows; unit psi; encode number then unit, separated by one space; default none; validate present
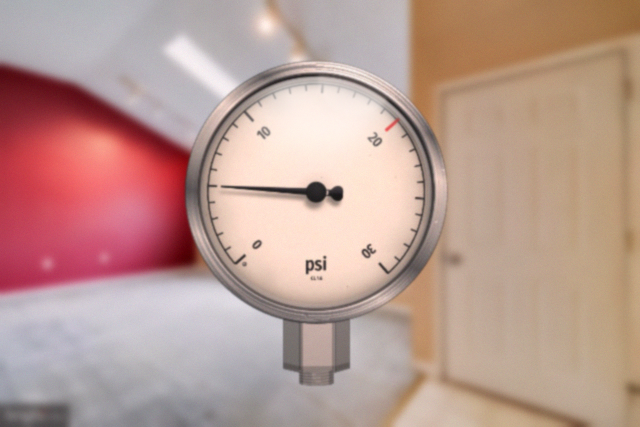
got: 5 psi
